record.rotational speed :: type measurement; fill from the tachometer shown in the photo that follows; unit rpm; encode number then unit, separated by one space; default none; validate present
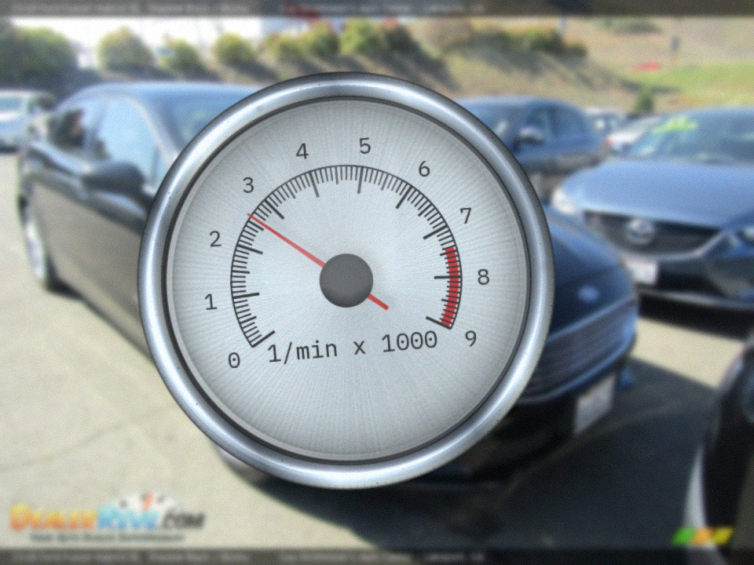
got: 2600 rpm
